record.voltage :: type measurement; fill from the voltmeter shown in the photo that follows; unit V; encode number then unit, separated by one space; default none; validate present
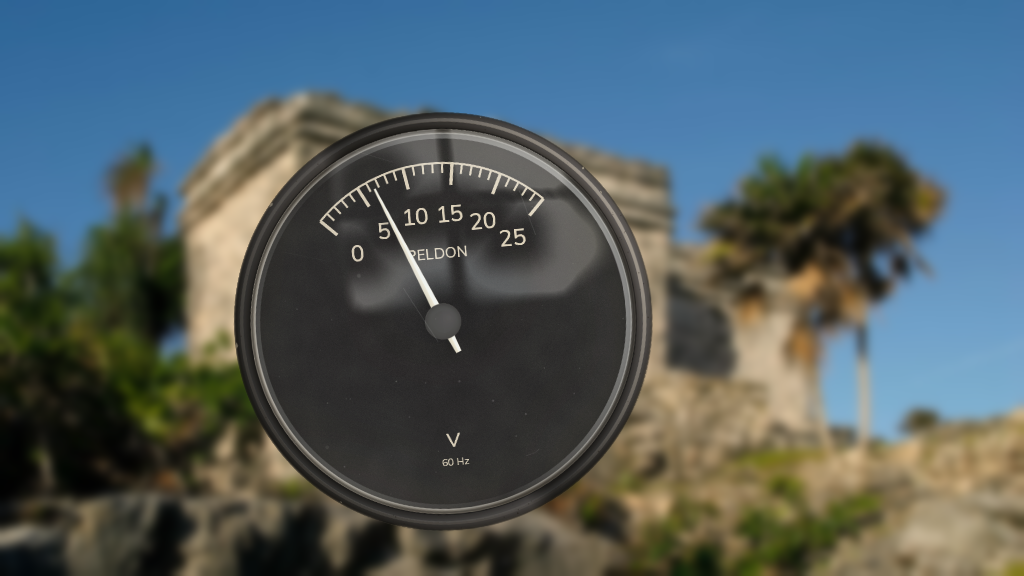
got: 6.5 V
